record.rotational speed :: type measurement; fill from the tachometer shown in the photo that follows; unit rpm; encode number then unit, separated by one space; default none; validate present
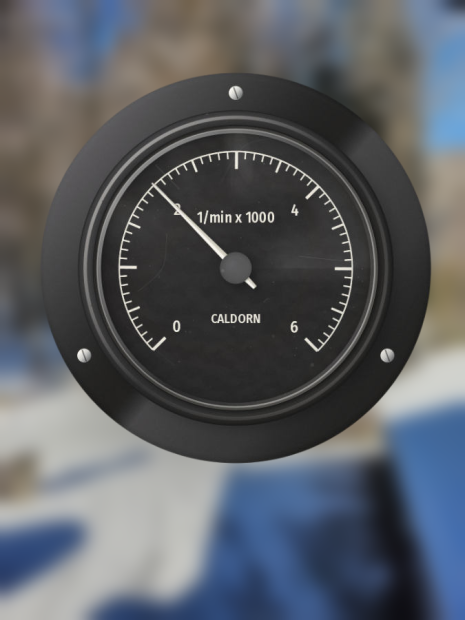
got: 2000 rpm
